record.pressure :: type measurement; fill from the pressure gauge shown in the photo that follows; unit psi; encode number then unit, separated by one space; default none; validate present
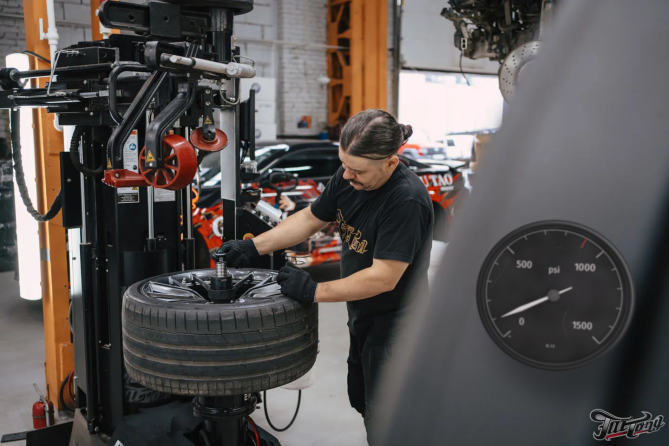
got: 100 psi
